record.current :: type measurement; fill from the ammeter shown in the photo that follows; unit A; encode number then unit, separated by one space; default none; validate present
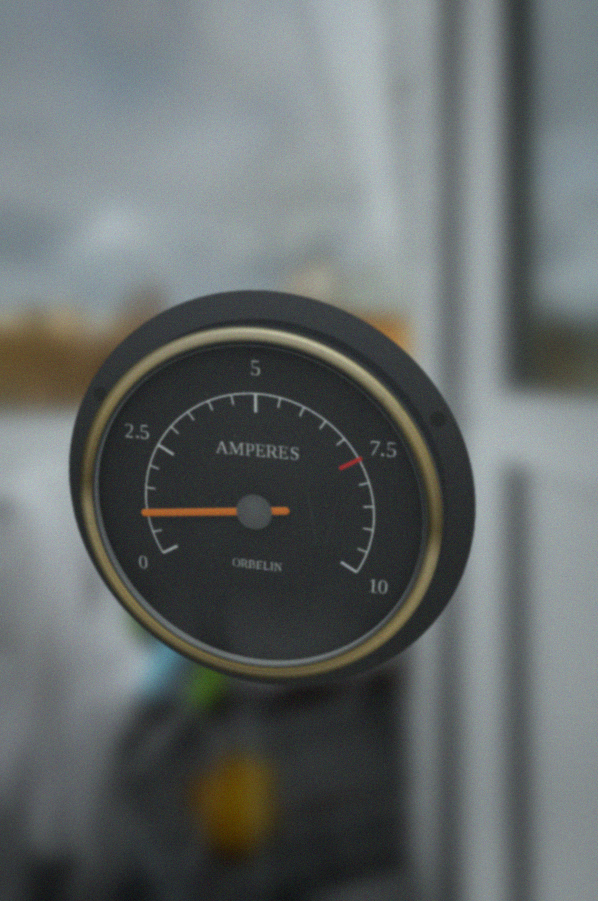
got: 1 A
